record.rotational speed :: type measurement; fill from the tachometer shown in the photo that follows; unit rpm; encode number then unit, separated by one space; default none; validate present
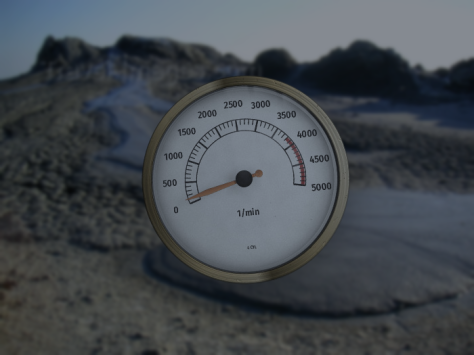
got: 100 rpm
